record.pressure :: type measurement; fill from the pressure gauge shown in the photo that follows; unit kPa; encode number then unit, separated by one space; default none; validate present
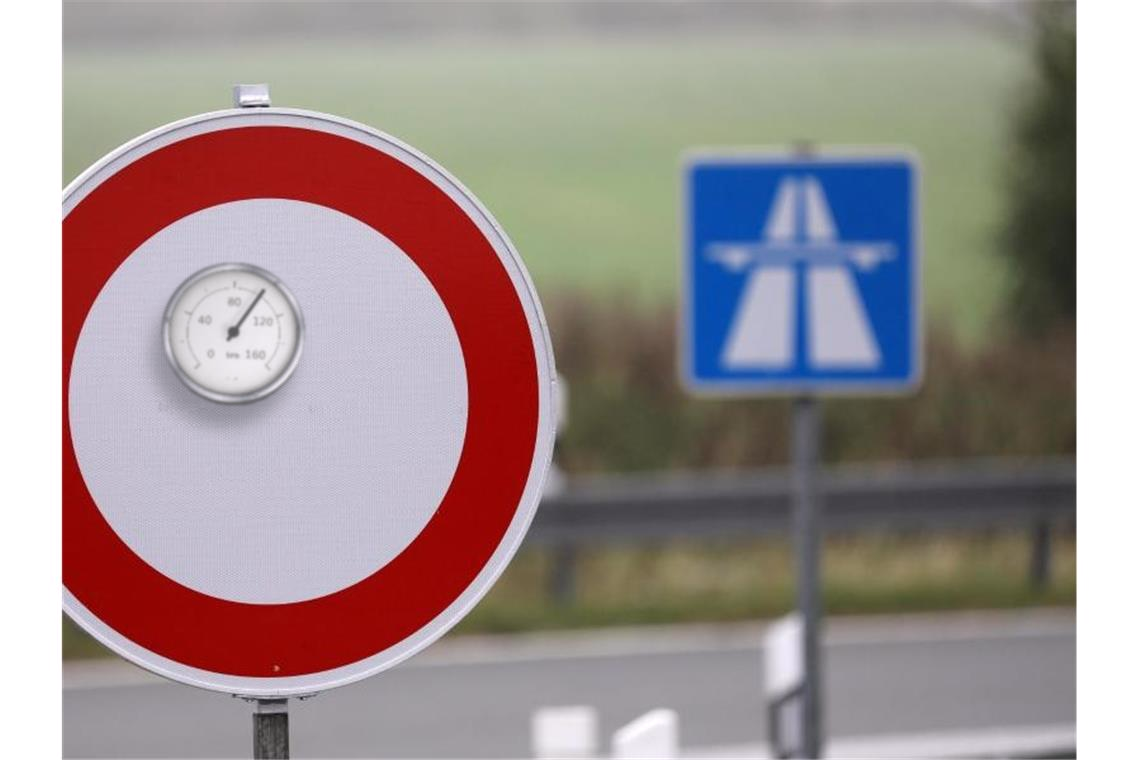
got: 100 kPa
